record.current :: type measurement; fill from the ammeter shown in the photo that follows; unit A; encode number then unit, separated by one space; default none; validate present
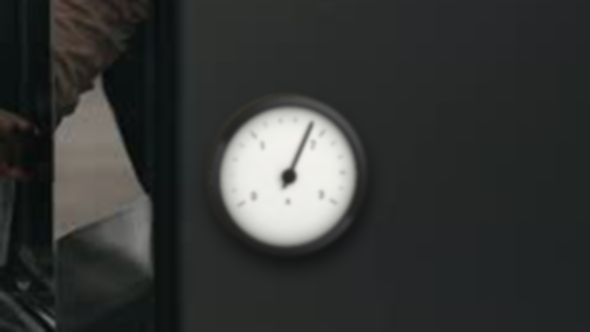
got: 1.8 A
